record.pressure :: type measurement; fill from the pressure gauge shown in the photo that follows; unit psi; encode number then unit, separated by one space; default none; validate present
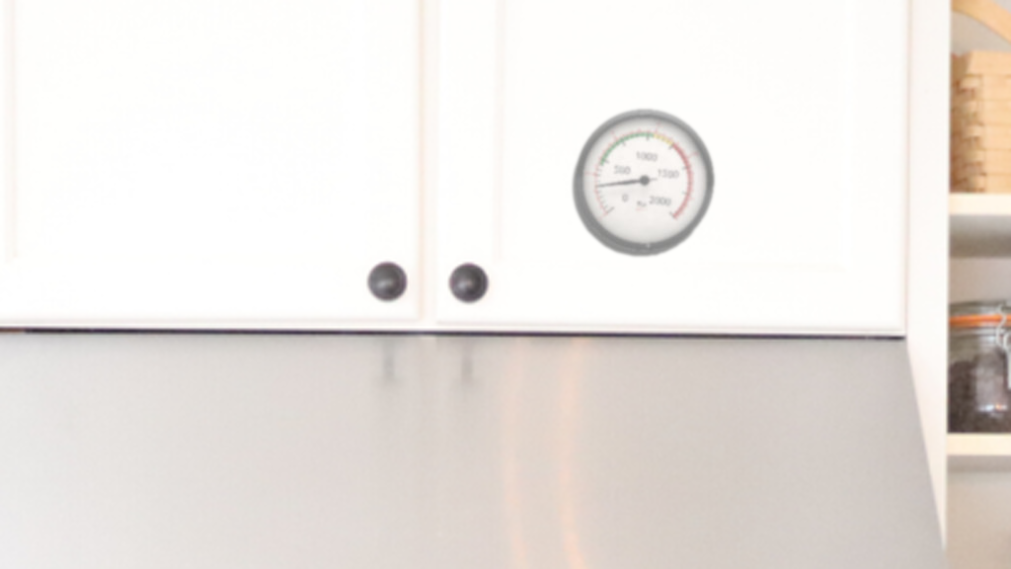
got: 250 psi
